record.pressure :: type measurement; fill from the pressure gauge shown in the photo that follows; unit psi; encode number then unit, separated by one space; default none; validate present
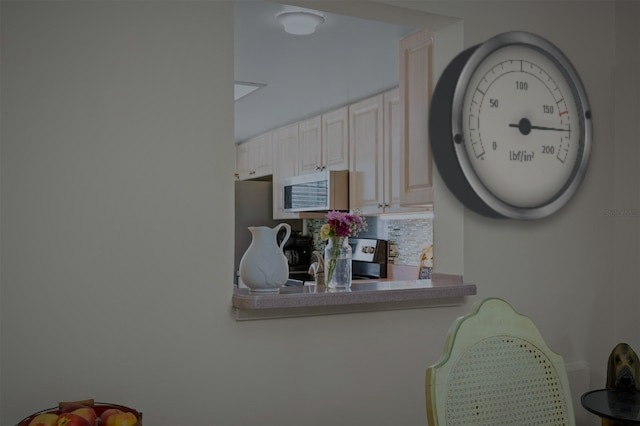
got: 175 psi
